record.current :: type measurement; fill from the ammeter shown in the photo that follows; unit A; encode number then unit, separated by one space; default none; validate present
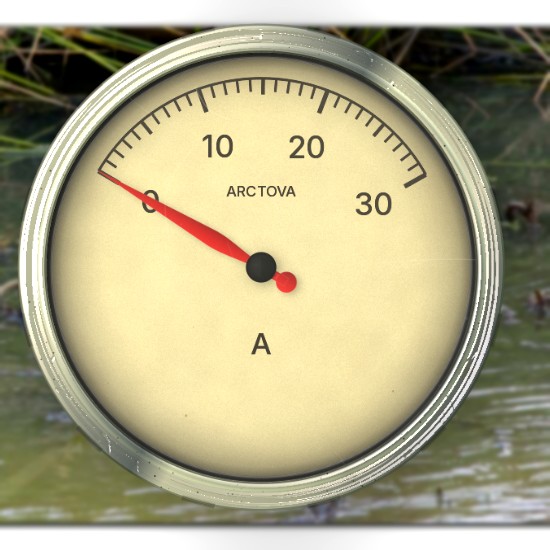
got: 0 A
